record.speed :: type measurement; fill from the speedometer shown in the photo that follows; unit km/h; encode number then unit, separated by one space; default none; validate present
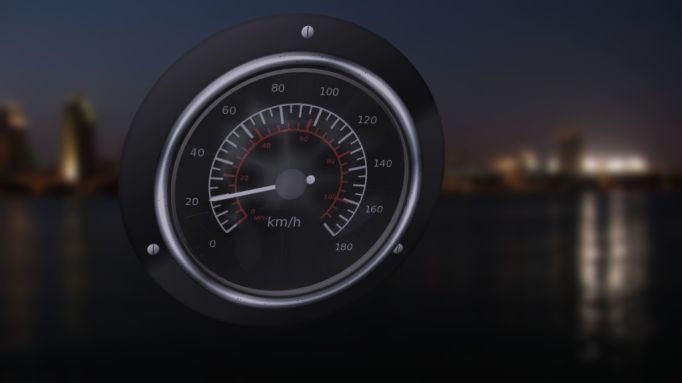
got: 20 km/h
